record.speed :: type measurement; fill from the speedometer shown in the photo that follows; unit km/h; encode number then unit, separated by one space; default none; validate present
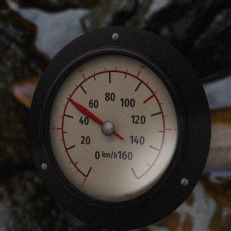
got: 50 km/h
